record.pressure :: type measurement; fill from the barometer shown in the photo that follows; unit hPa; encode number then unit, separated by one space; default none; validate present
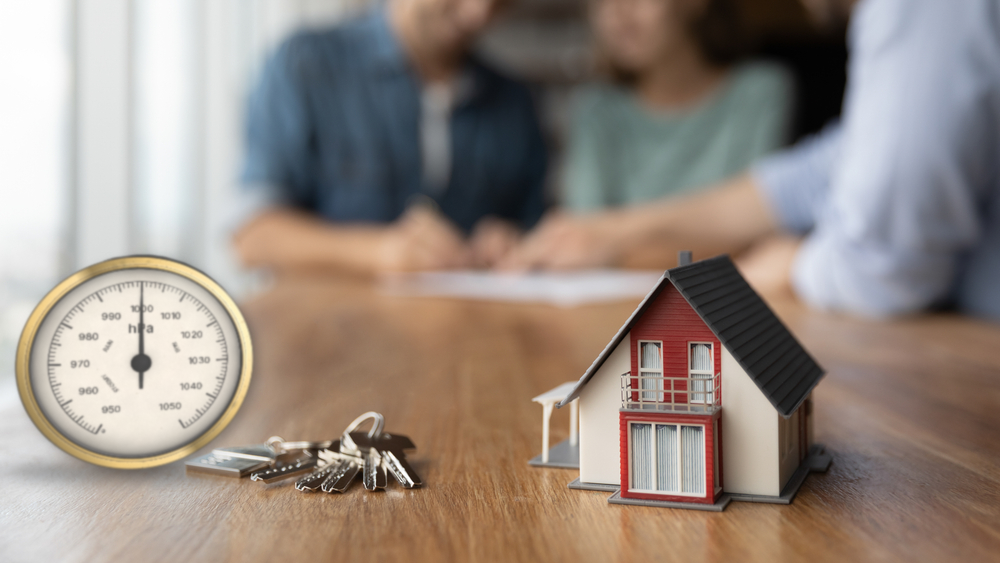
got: 1000 hPa
